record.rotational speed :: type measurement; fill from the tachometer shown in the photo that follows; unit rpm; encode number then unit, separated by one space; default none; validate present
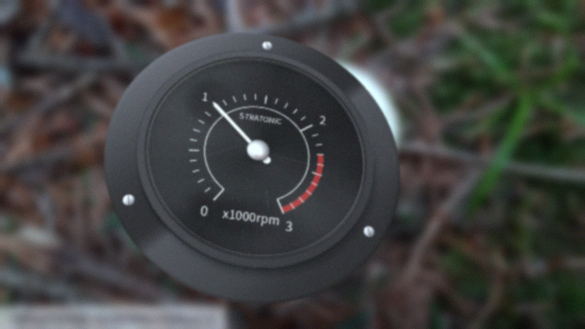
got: 1000 rpm
